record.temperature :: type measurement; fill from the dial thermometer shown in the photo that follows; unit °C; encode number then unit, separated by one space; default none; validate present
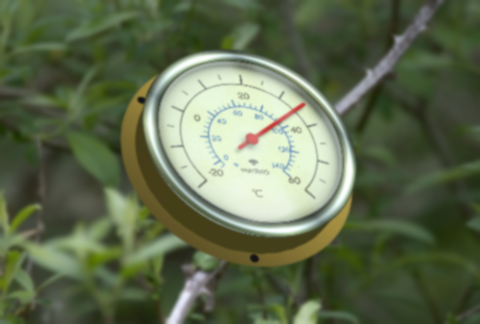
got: 35 °C
